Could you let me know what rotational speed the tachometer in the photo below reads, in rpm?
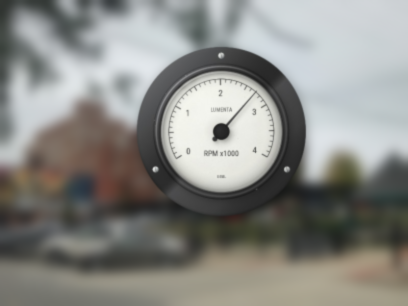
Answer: 2700 rpm
